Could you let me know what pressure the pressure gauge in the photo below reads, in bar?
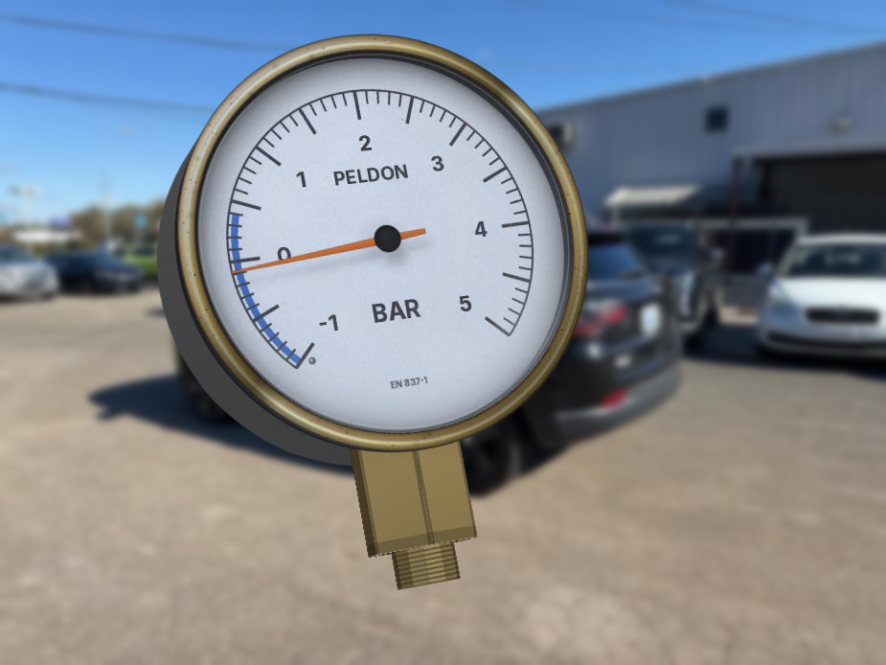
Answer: -0.1 bar
